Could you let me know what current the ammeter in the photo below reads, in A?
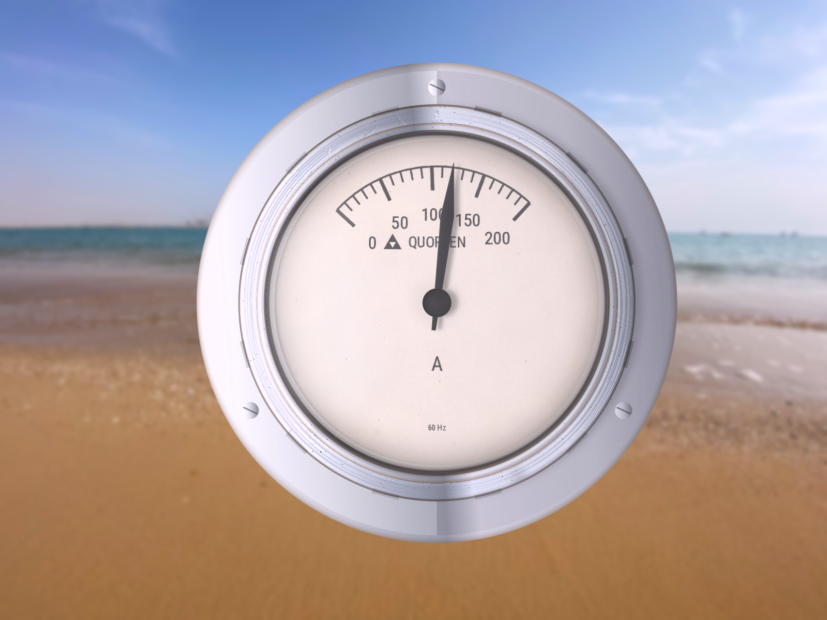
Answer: 120 A
